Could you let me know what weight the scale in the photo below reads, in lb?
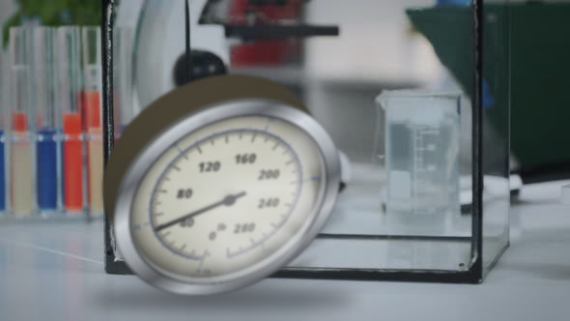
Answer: 50 lb
